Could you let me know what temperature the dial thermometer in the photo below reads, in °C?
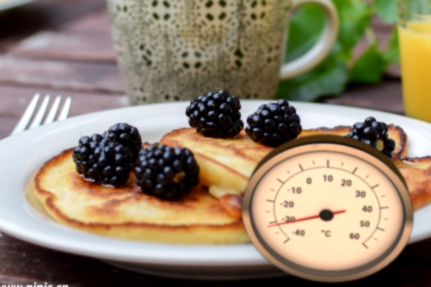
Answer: -30 °C
